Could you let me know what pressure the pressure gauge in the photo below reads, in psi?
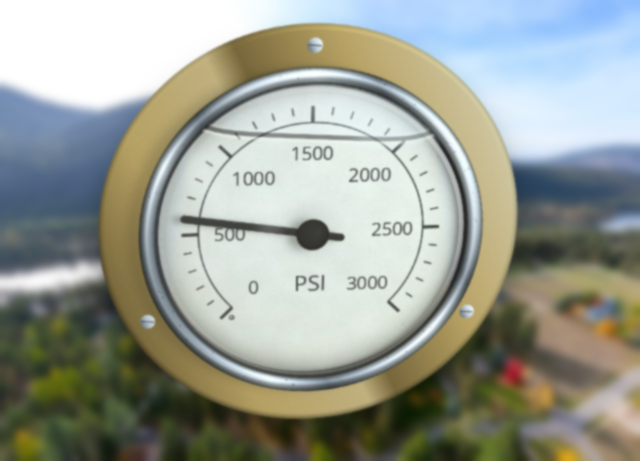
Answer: 600 psi
